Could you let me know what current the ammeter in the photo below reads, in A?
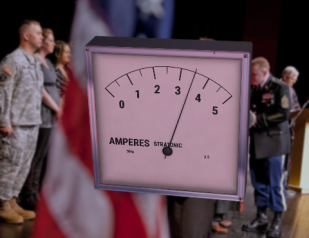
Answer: 3.5 A
